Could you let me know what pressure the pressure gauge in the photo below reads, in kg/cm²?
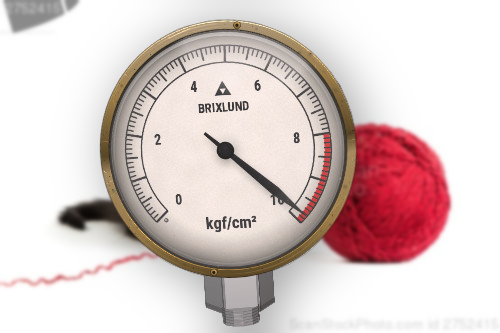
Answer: 9.8 kg/cm²
